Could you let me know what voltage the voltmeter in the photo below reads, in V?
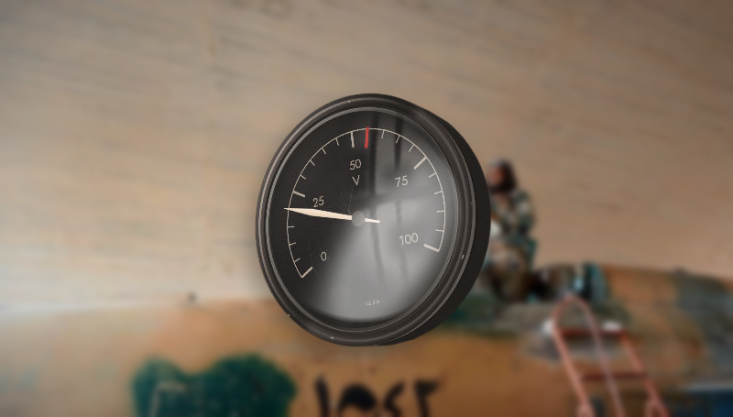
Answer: 20 V
